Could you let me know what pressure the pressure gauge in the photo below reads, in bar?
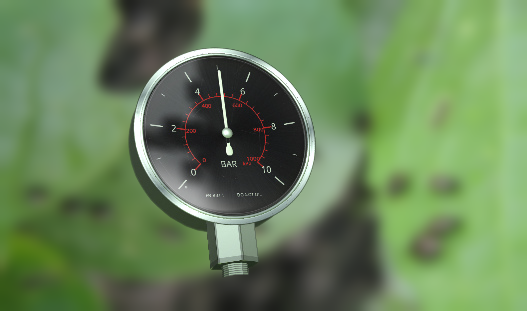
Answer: 5 bar
